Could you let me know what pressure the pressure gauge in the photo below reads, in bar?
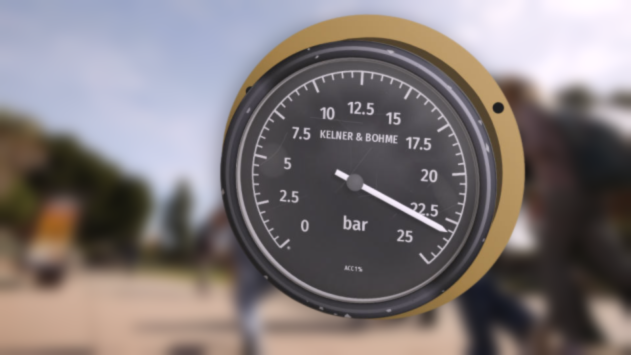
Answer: 23 bar
